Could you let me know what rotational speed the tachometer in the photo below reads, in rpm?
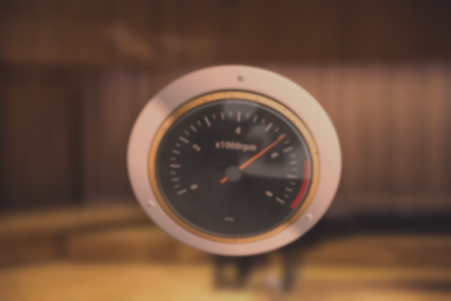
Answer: 5500 rpm
